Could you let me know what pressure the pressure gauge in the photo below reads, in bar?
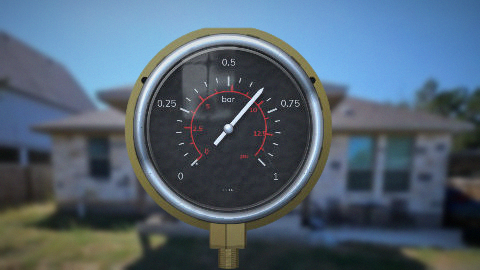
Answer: 0.65 bar
